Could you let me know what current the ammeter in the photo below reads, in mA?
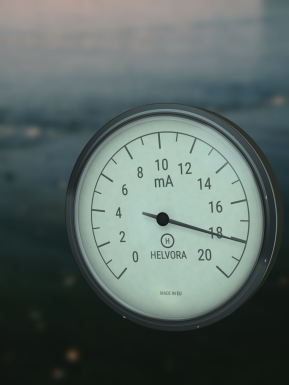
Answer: 18 mA
